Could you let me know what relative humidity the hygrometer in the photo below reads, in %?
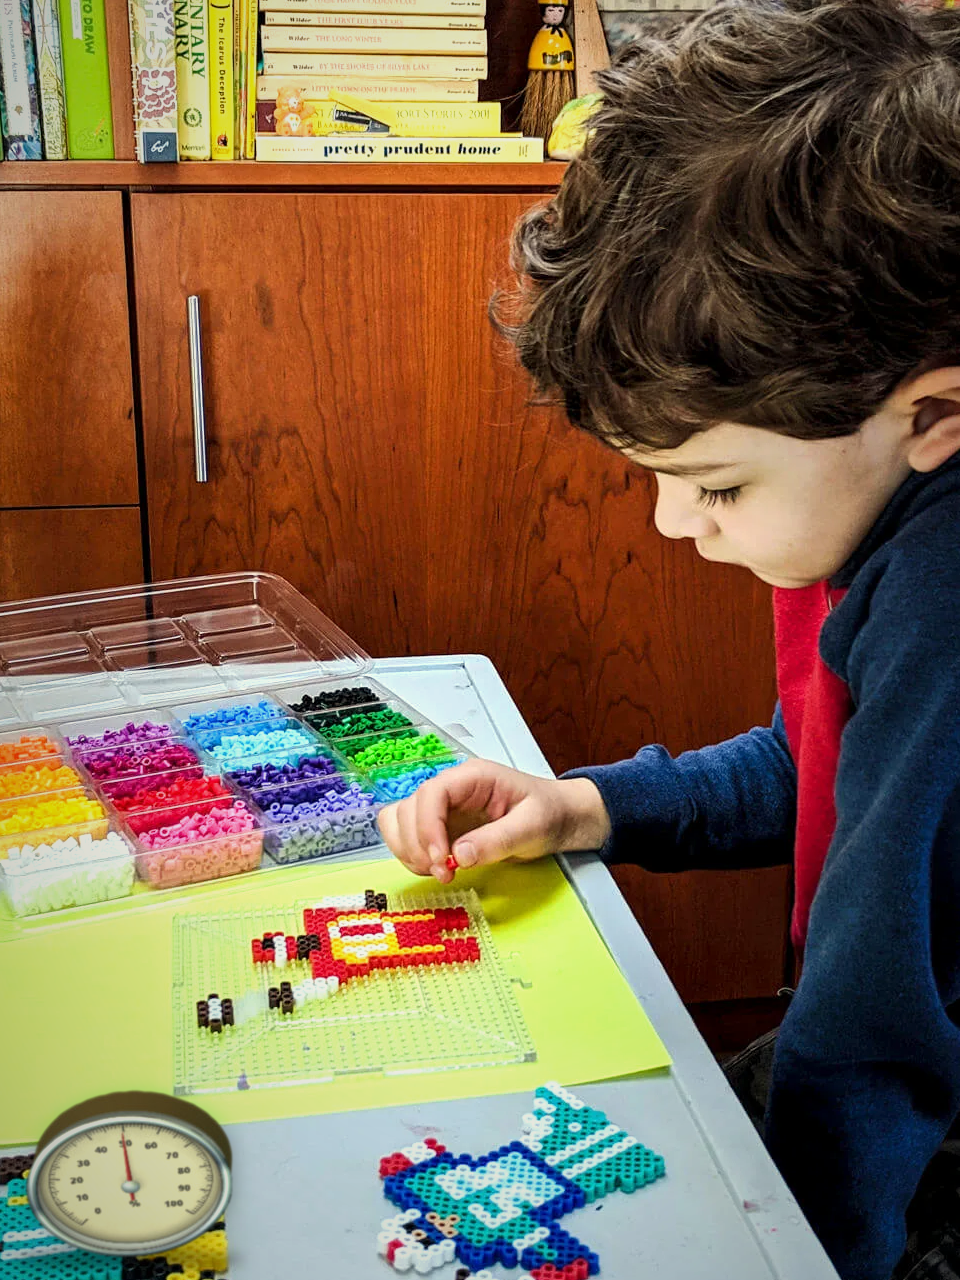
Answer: 50 %
